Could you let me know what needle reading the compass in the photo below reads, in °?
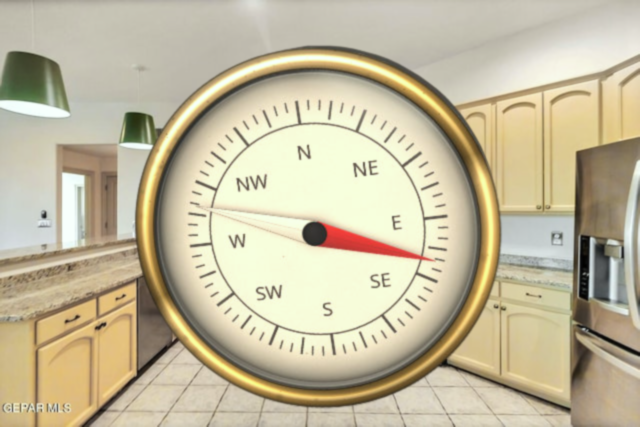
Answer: 110 °
